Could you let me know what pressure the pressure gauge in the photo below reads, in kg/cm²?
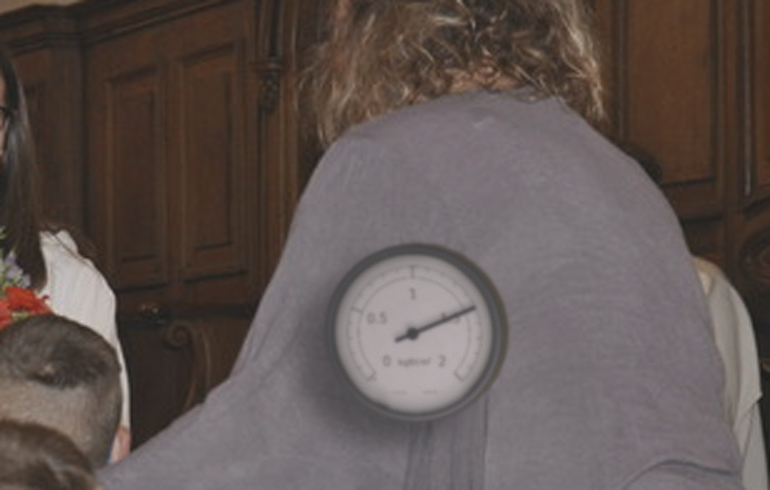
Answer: 1.5 kg/cm²
